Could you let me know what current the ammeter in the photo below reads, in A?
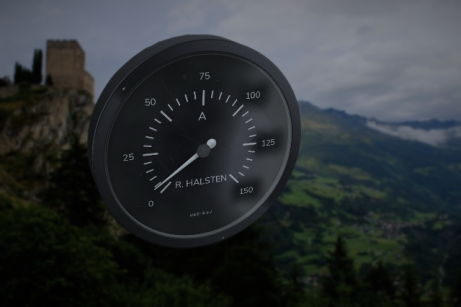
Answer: 5 A
